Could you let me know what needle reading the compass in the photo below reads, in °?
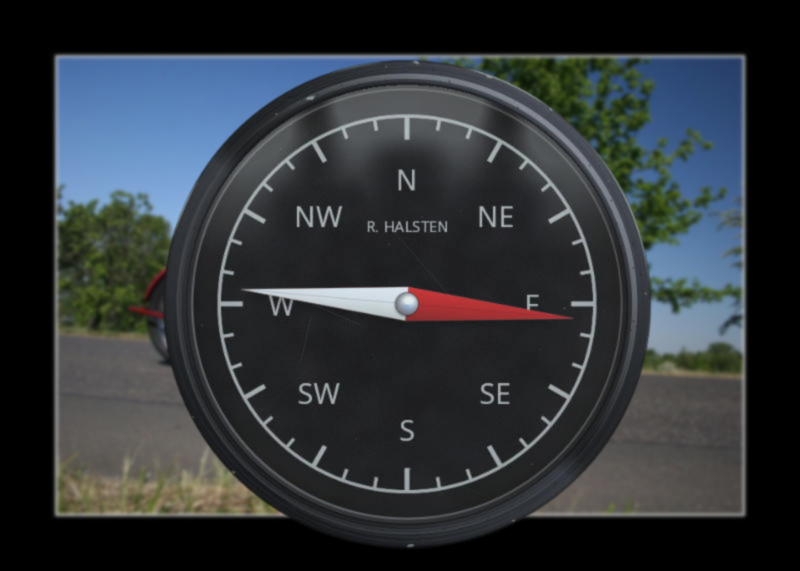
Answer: 95 °
